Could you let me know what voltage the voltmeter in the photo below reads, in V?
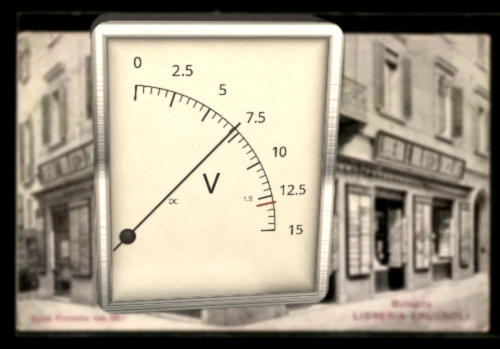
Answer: 7 V
